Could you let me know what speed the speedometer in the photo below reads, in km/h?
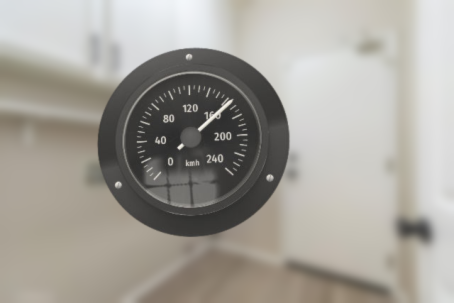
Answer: 165 km/h
